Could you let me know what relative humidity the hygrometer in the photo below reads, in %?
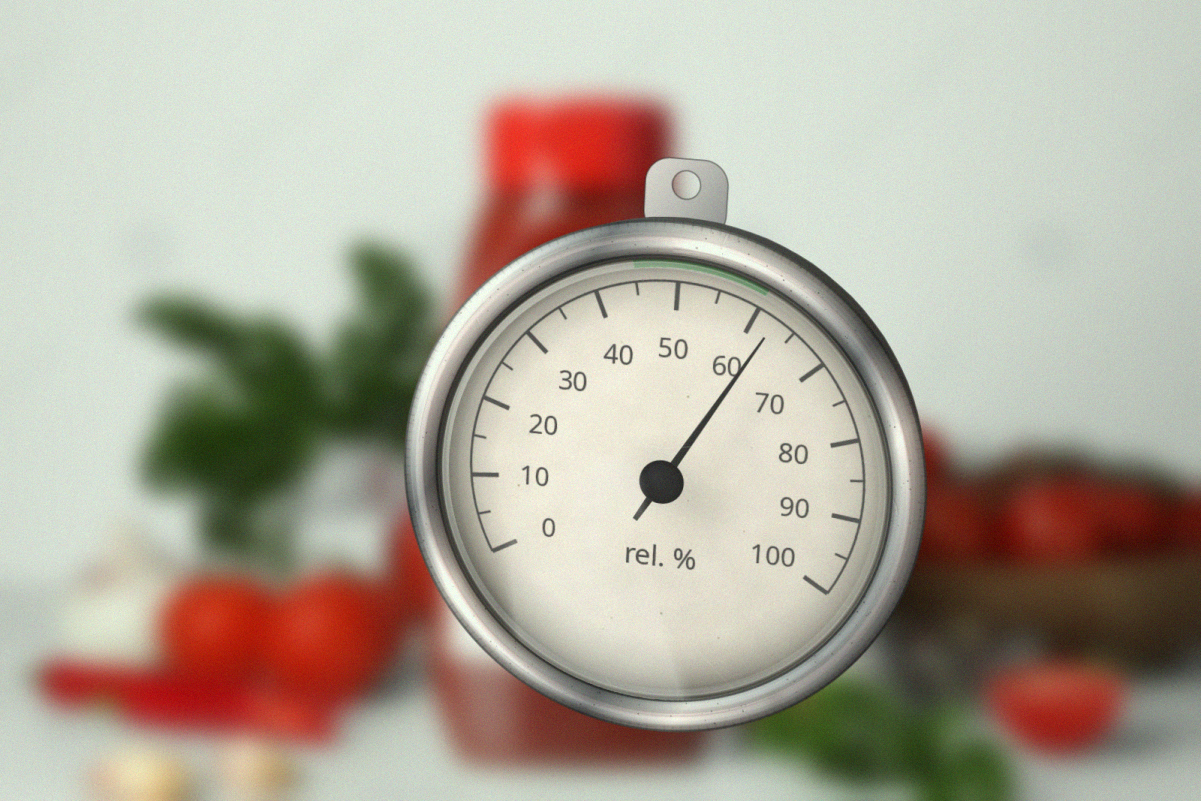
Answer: 62.5 %
